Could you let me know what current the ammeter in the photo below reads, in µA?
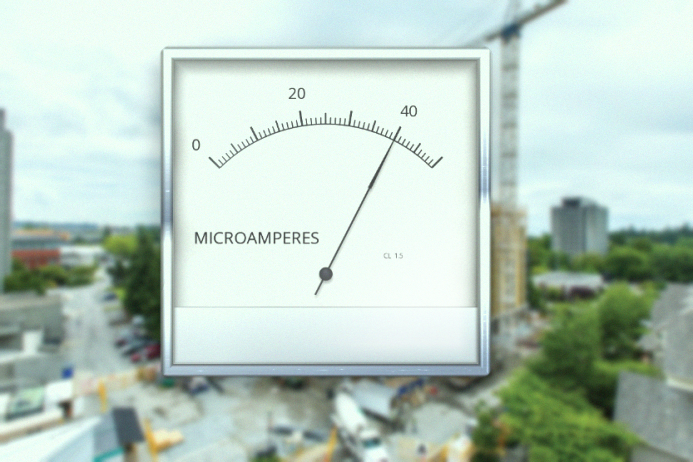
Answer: 40 µA
